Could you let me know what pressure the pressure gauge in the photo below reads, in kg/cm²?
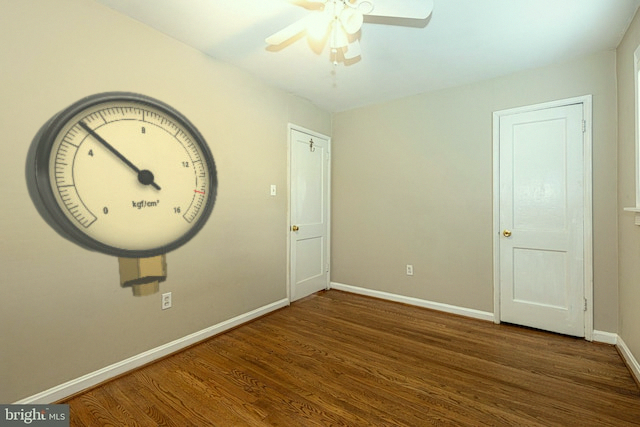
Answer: 5 kg/cm²
